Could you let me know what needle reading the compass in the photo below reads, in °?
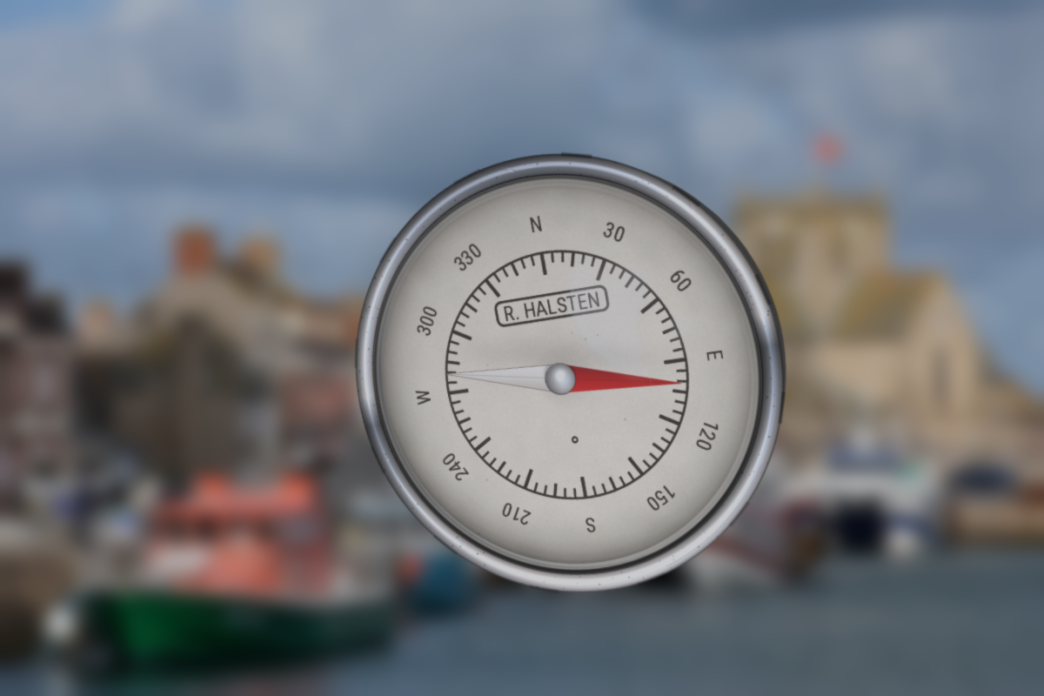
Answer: 100 °
